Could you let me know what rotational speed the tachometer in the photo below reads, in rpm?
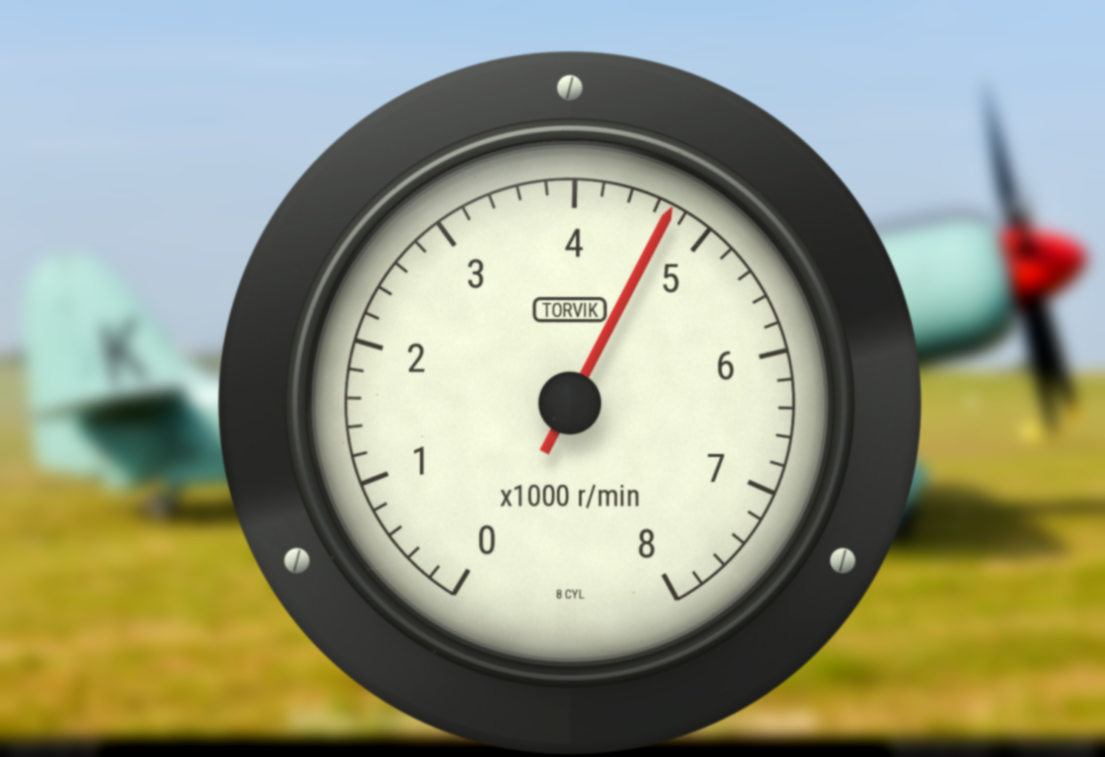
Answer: 4700 rpm
